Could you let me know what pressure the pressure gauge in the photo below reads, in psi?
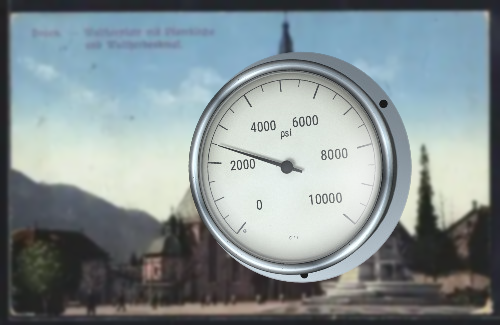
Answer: 2500 psi
